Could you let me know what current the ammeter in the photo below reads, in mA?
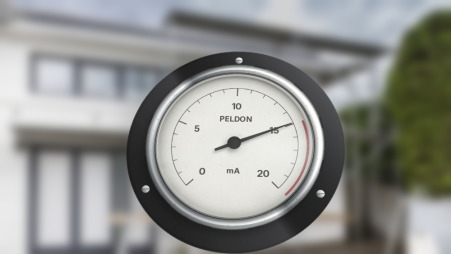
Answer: 15 mA
